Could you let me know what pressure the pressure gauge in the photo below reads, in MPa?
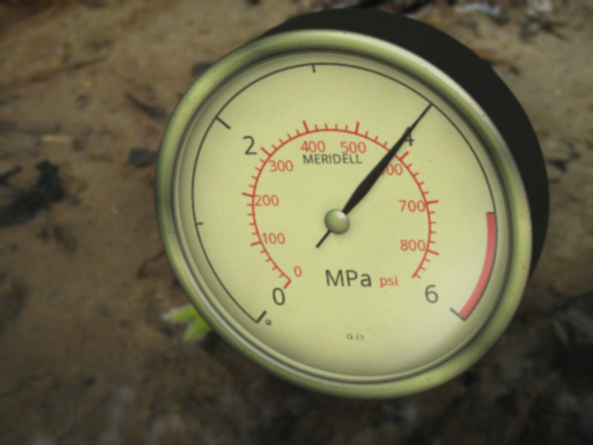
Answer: 4 MPa
